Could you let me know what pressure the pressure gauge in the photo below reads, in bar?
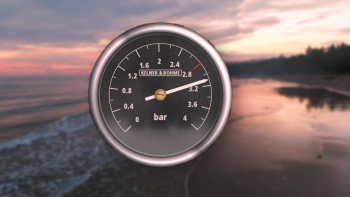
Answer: 3.1 bar
